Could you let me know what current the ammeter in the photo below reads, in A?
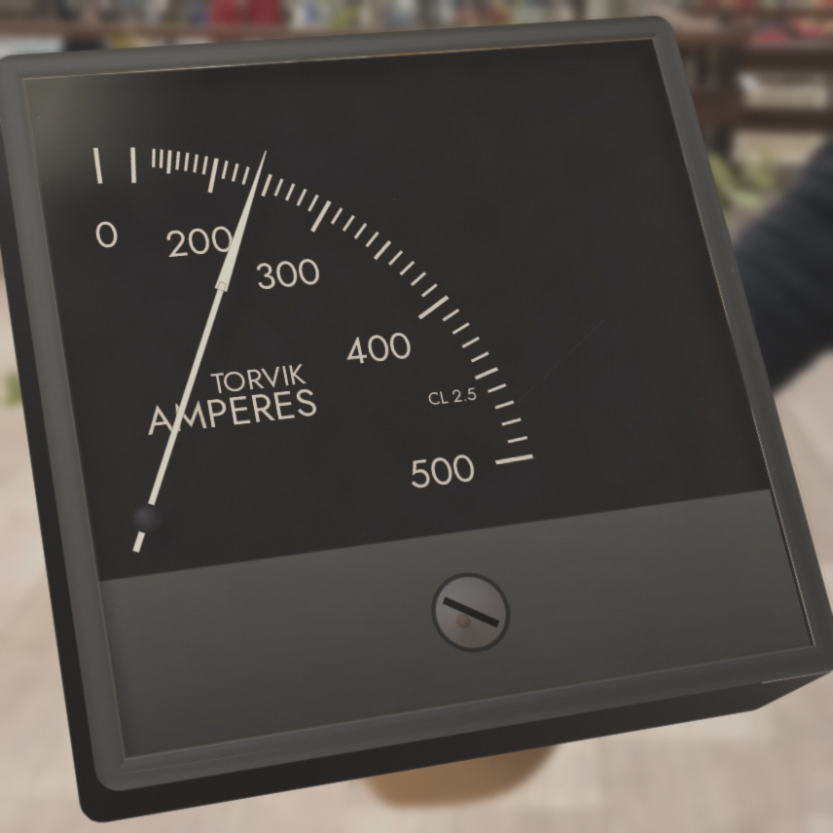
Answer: 240 A
